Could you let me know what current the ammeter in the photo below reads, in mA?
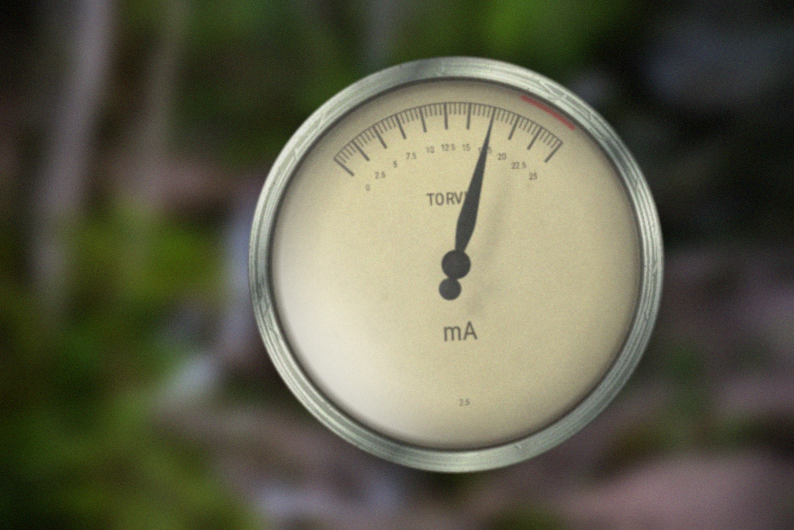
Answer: 17.5 mA
